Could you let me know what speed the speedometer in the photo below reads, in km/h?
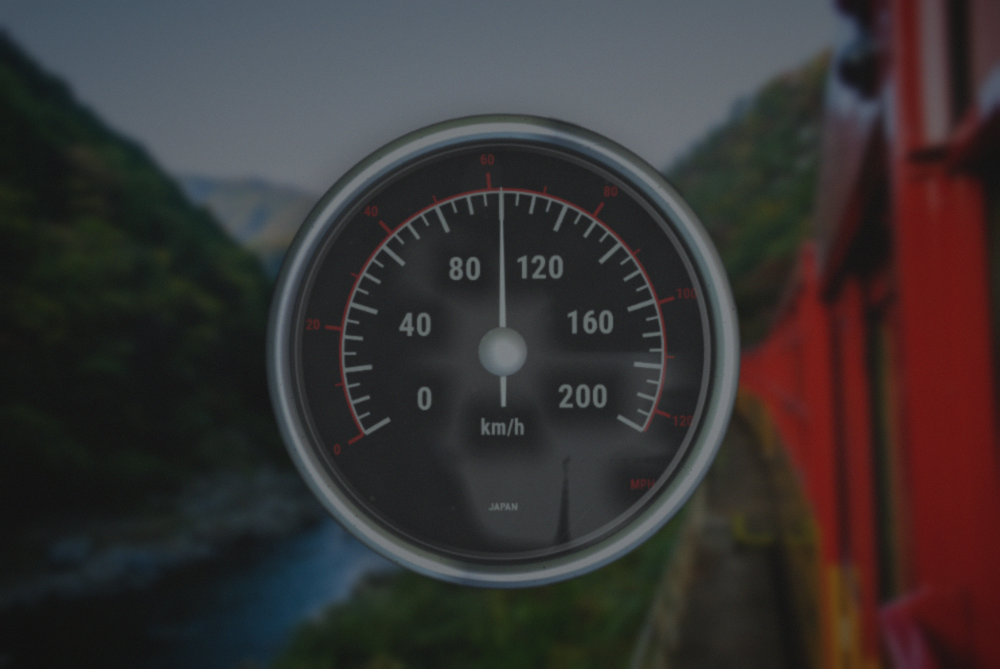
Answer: 100 km/h
